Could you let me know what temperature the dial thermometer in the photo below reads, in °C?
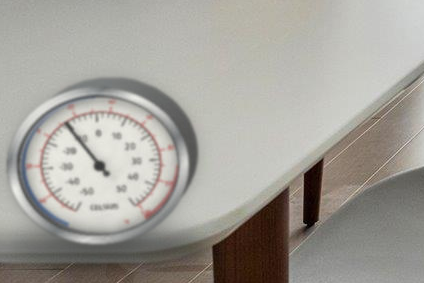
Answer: -10 °C
